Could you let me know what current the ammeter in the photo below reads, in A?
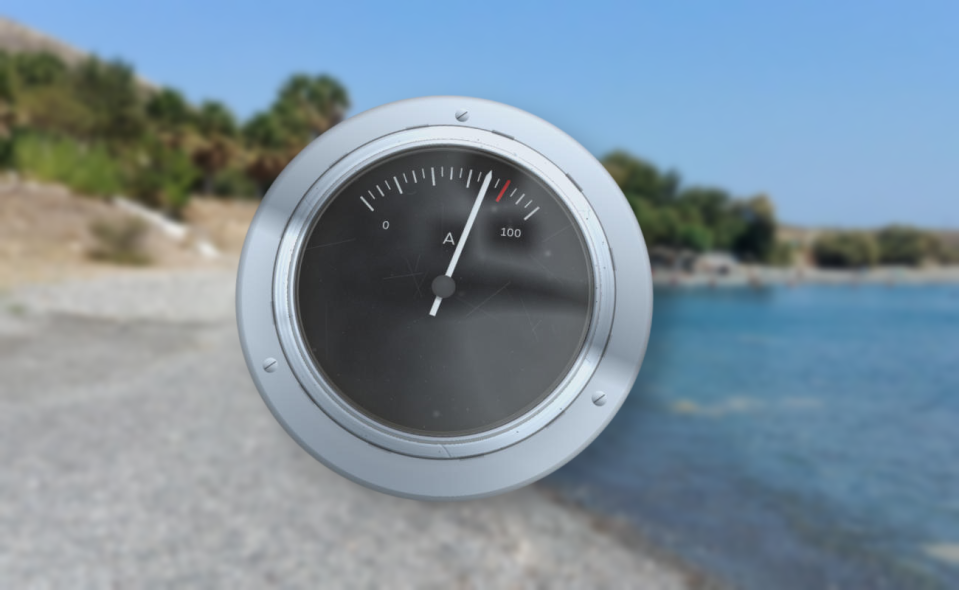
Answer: 70 A
